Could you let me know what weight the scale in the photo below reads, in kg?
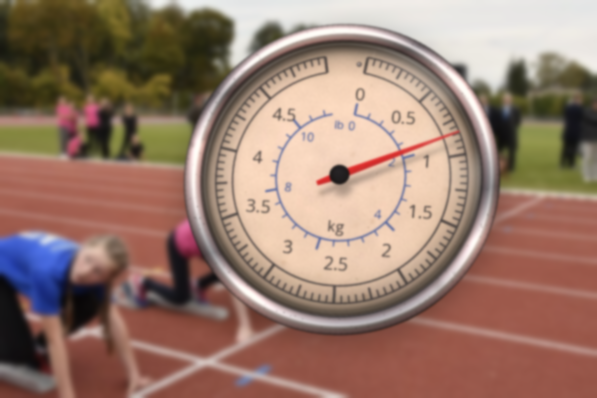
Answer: 0.85 kg
